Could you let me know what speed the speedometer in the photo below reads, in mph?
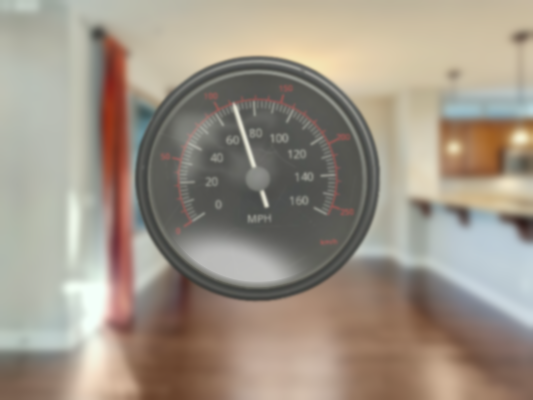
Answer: 70 mph
